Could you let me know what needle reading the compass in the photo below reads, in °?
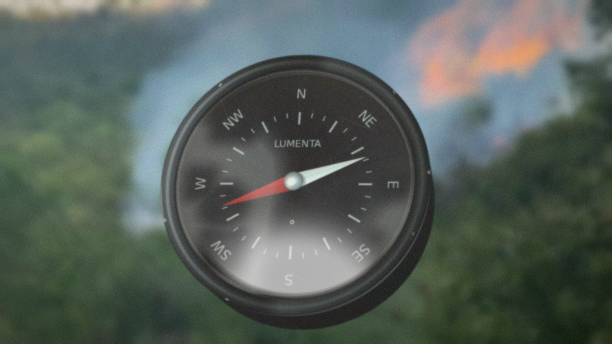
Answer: 250 °
